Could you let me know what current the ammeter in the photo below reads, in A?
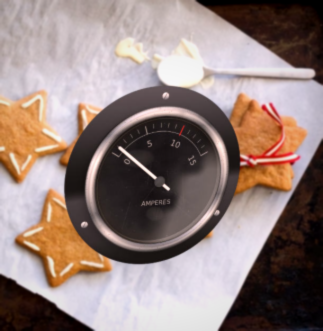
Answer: 1 A
